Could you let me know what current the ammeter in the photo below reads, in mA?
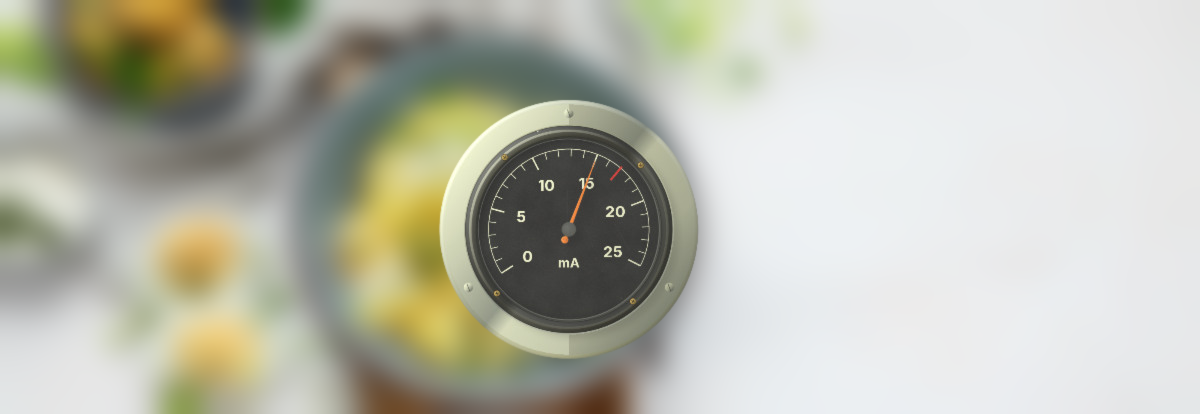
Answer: 15 mA
